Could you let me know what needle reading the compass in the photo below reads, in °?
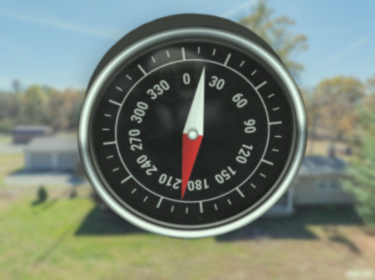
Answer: 195 °
